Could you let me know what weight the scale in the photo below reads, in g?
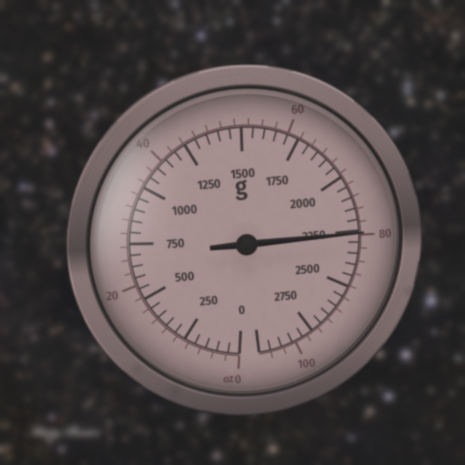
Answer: 2250 g
